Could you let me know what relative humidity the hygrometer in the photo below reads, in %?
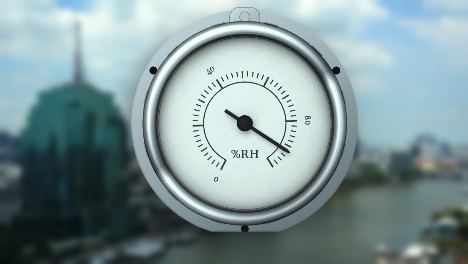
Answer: 92 %
